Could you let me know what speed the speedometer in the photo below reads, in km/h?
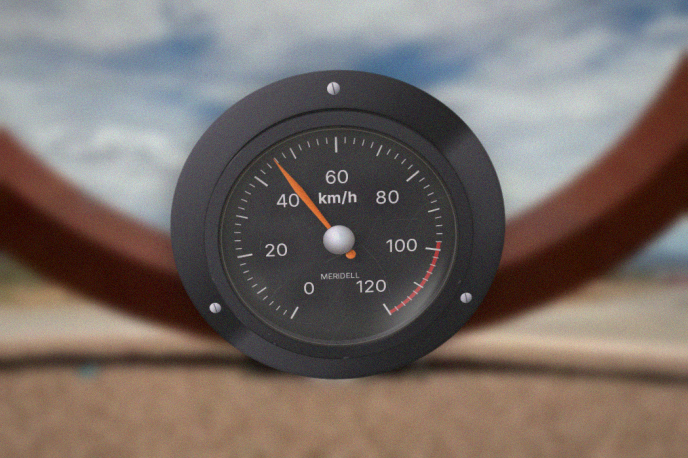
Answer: 46 km/h
